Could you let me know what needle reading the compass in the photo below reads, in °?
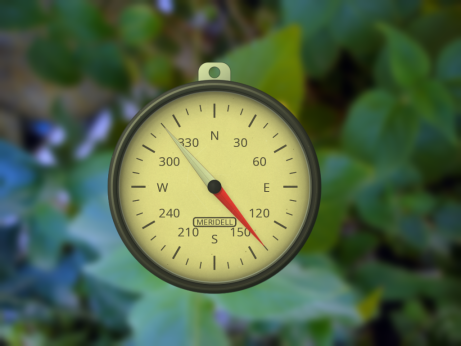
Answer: 140 °
